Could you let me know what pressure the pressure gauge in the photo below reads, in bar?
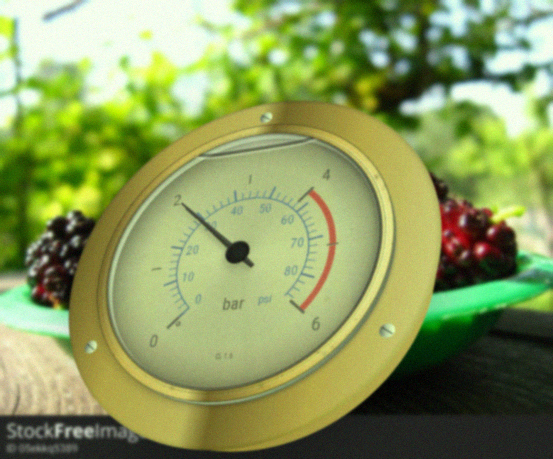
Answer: 2 bar
